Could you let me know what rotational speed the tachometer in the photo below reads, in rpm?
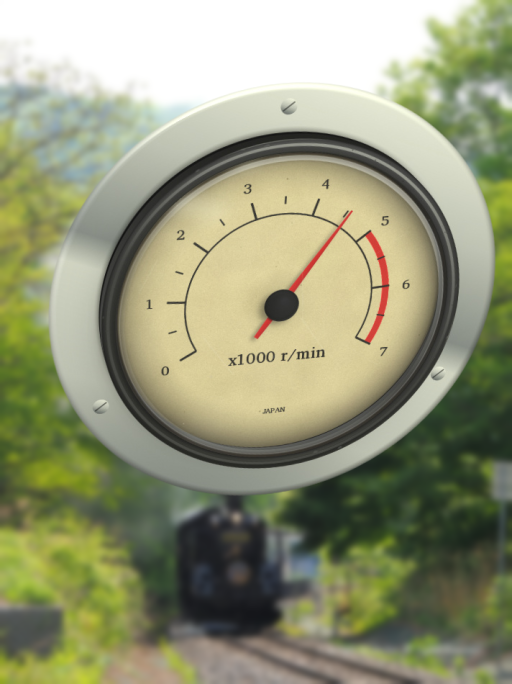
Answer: 4500 rpm
